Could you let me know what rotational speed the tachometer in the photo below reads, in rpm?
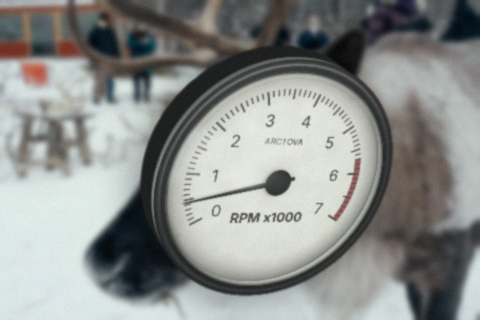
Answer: 500 rpm
